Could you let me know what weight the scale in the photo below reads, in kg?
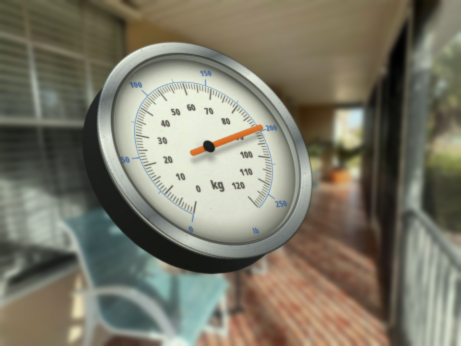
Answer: 90 kg
